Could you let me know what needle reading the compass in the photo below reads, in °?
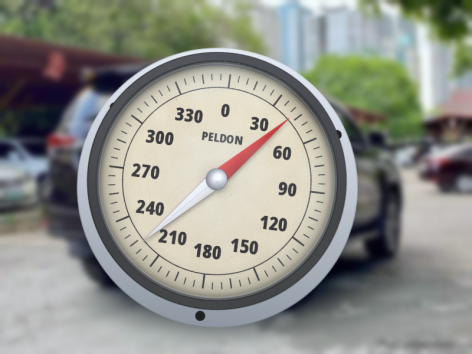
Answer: 42.5 °
